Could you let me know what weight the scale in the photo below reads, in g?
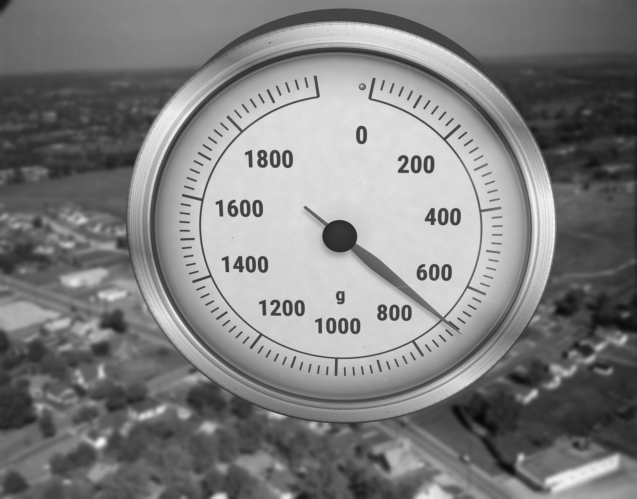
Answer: 700 g
